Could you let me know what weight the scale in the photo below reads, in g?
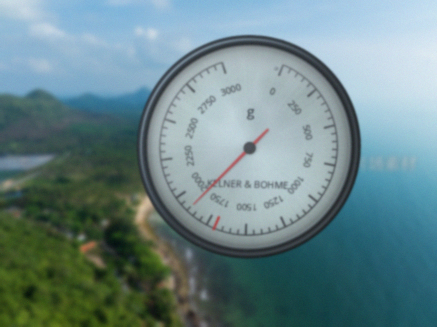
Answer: 1900 g
